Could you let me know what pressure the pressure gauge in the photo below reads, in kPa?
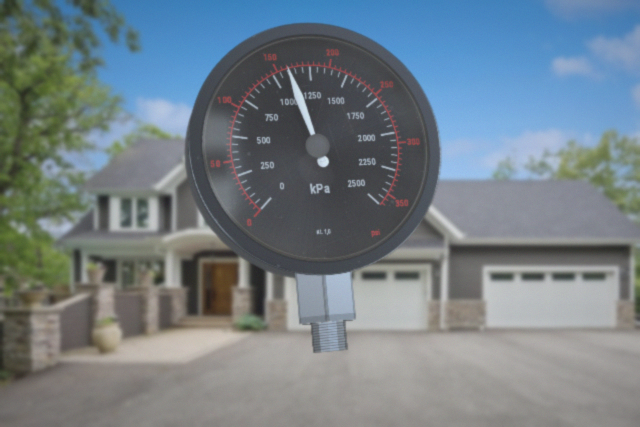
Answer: 1100 kPa
